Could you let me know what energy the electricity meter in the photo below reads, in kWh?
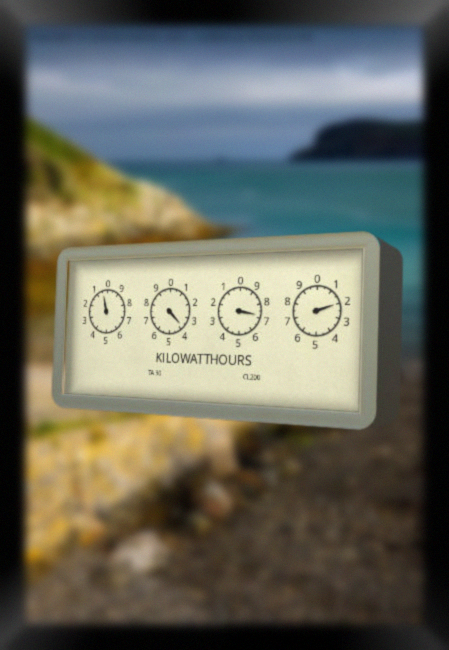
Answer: 372 kWh
